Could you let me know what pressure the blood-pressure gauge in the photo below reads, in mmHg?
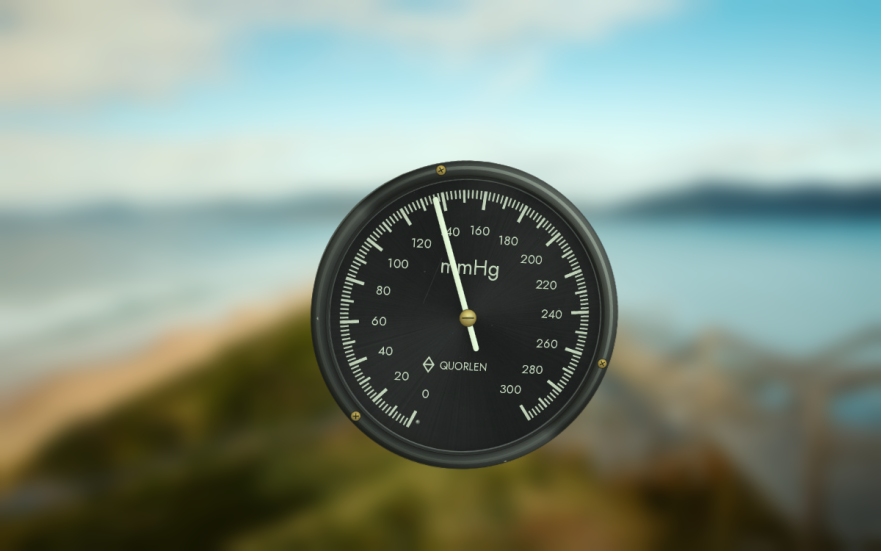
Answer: 136 mmHg
